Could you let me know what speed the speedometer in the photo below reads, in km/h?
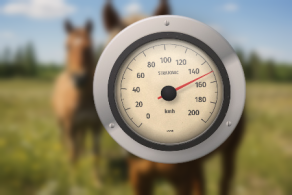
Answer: 150 km/h
